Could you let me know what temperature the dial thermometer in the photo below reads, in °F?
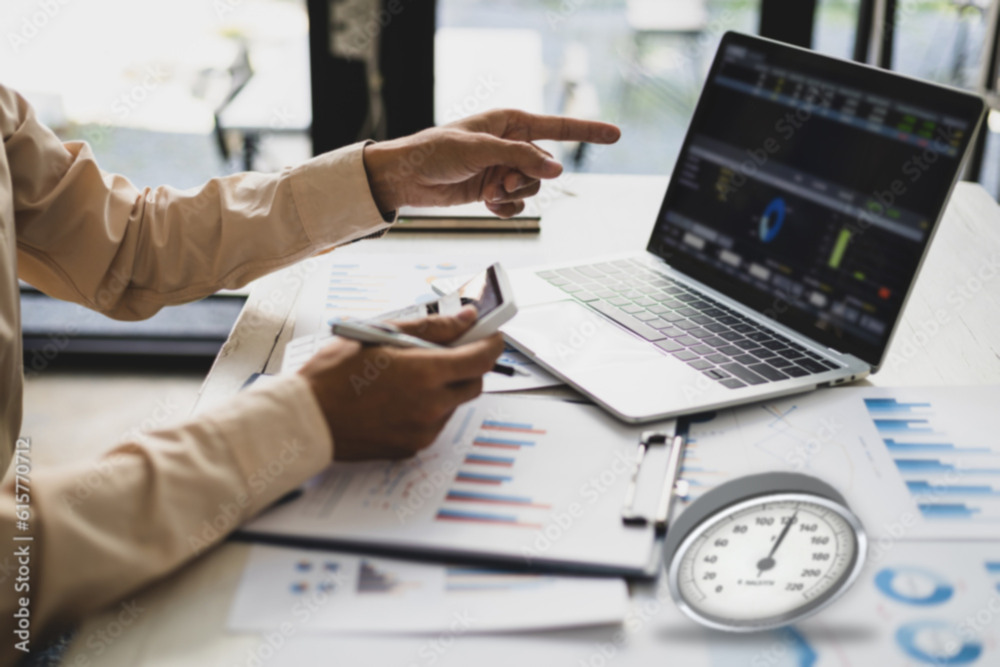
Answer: 120 °F
